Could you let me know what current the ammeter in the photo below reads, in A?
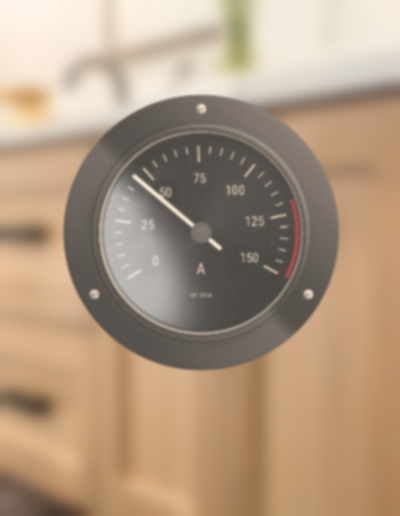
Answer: 45 A
